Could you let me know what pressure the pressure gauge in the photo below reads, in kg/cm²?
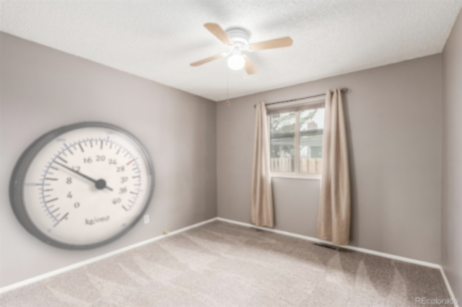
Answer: 11 kg/cm²
